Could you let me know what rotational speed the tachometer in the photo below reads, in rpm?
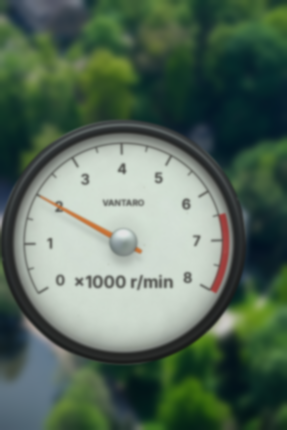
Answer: 2000 rpm
